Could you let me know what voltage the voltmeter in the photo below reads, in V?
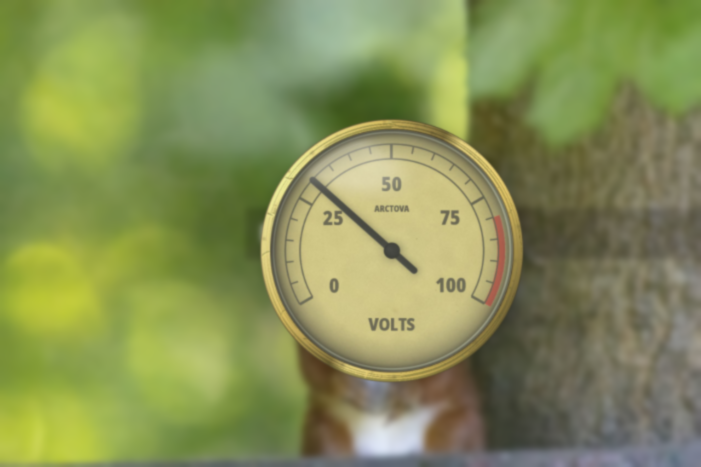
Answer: 30 V
